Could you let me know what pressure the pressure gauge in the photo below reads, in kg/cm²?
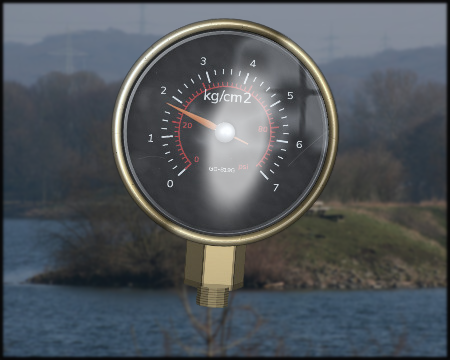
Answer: 1.8 kg/cm²
